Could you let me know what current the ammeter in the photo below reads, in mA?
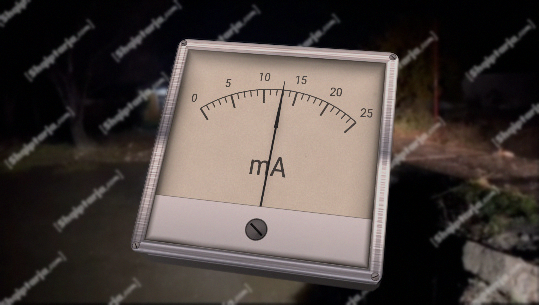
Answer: 13 mA
